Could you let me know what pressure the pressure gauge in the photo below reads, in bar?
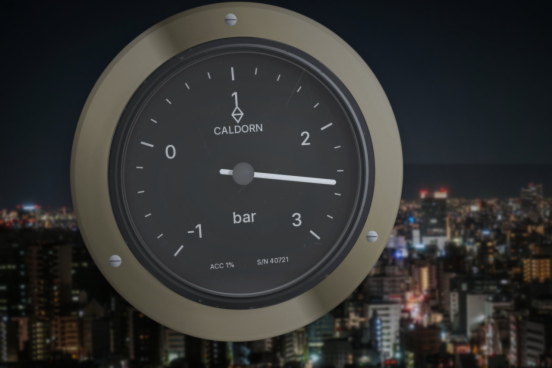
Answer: 2.5 bar
